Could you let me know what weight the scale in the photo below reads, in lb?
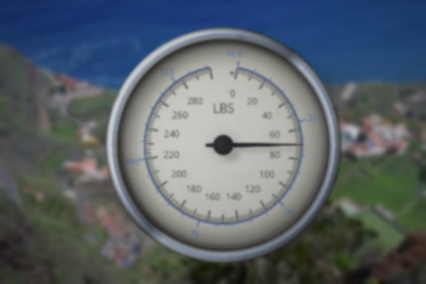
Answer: 70 lb
